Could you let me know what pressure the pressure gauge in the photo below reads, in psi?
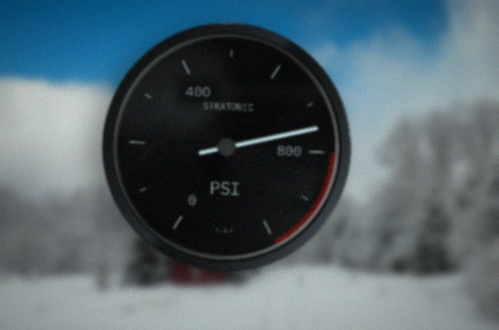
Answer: 750 psi
